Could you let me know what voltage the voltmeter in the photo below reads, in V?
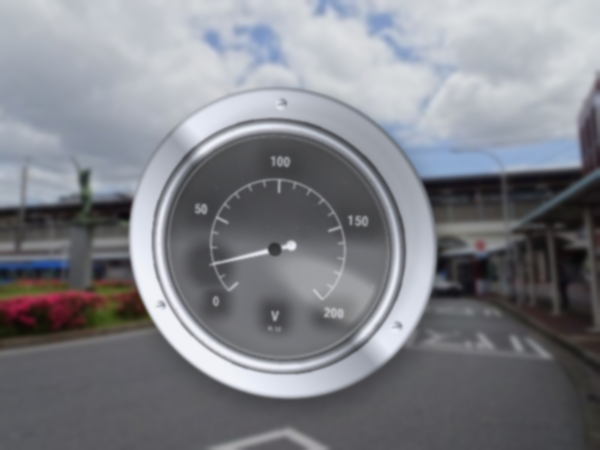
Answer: 20 V
